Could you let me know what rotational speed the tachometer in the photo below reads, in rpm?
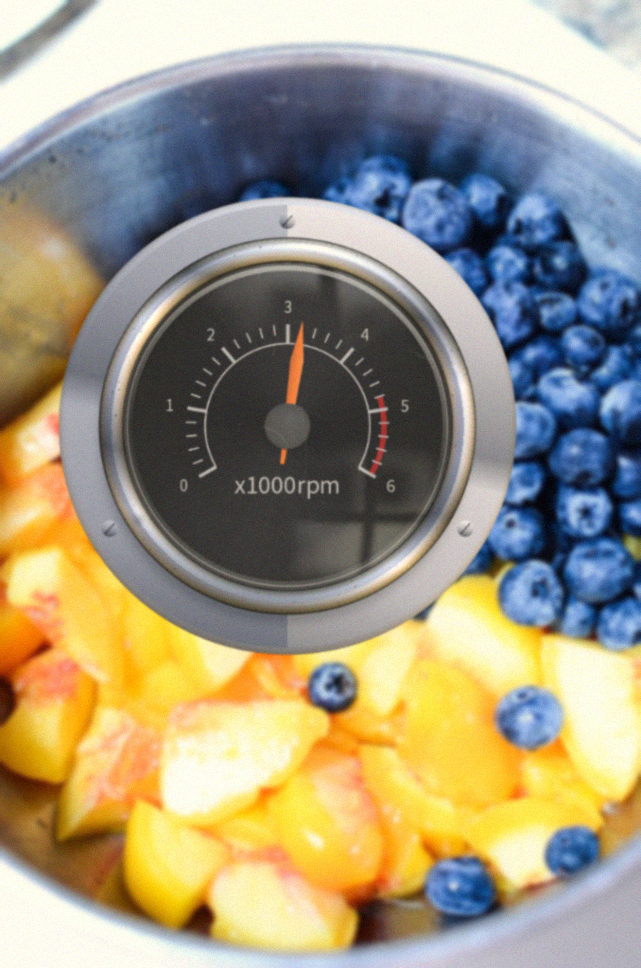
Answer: 3200 rpm
